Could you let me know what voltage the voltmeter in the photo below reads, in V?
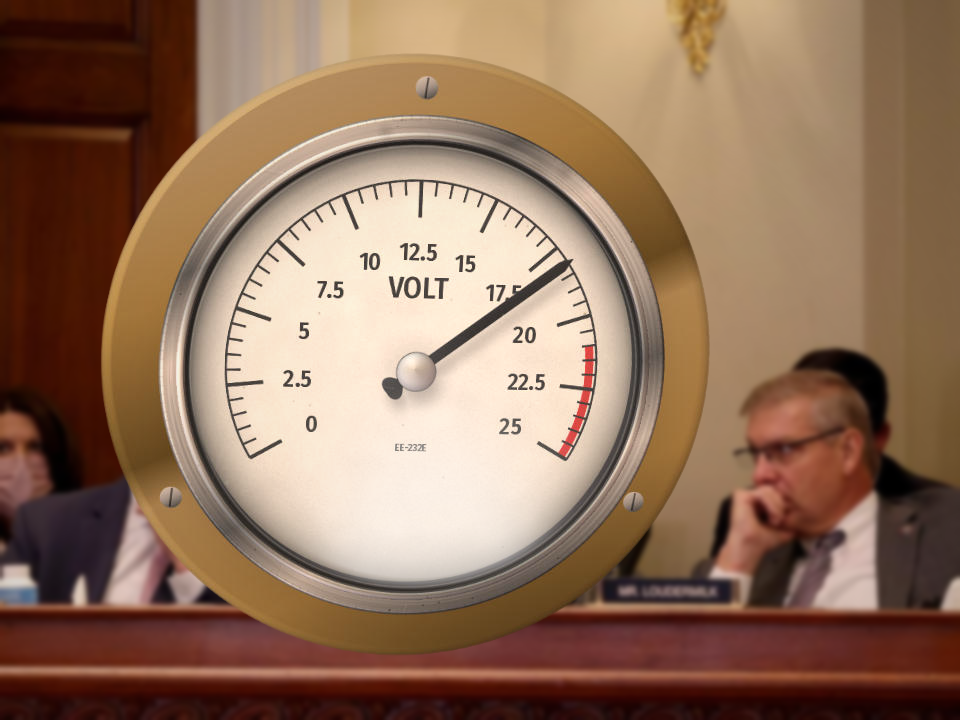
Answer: 18 V
